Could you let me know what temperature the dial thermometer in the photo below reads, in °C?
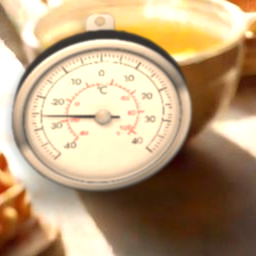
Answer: -25 °C
